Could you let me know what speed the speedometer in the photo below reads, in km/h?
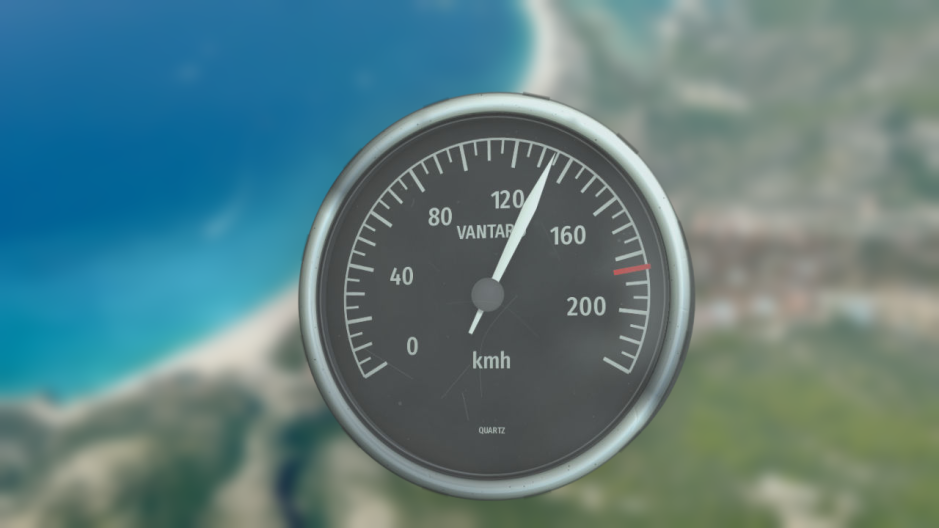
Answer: 135 km/h
